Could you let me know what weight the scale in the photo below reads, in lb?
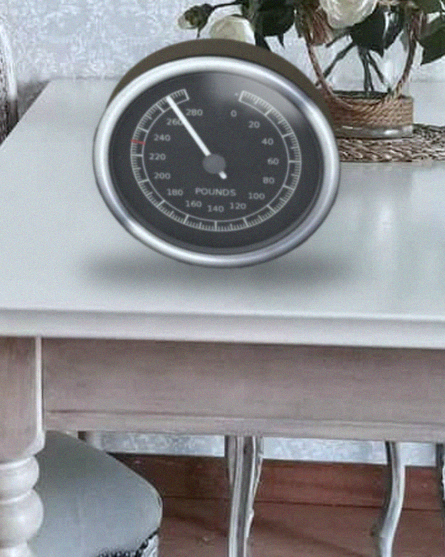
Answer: 270 lb
